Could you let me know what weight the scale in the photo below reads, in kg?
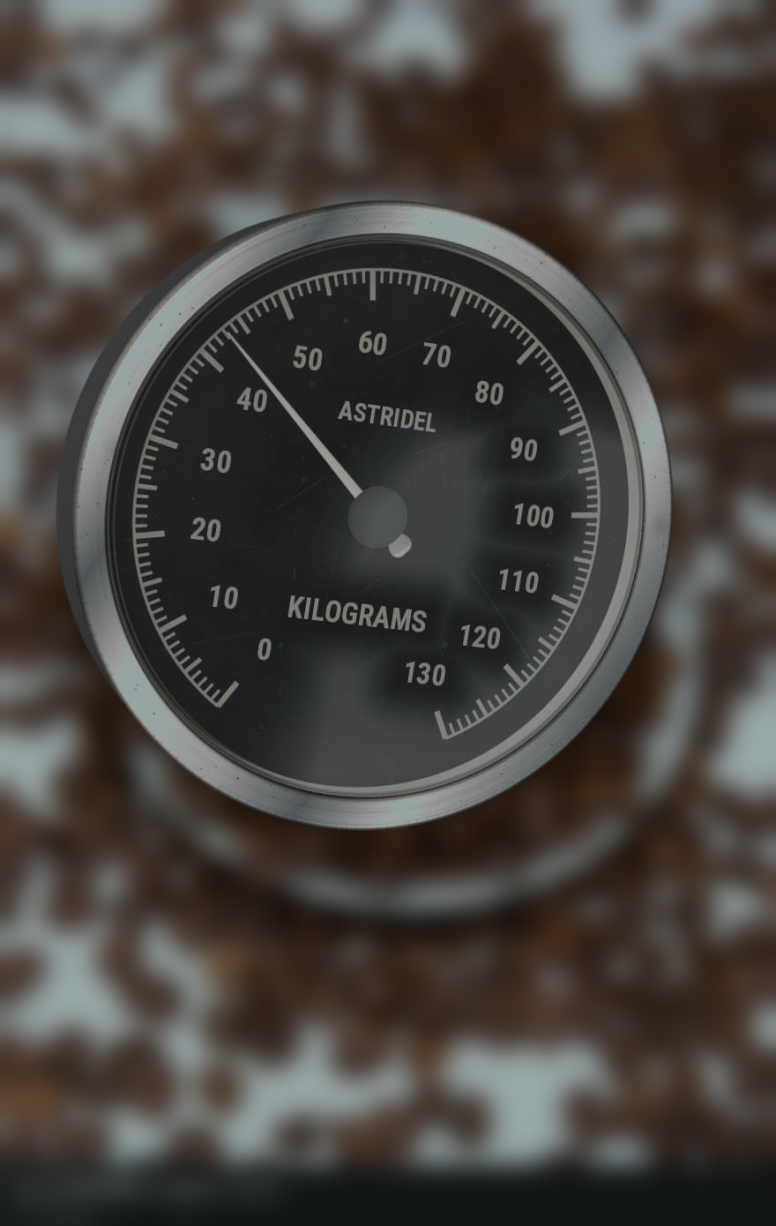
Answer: 43 kg
